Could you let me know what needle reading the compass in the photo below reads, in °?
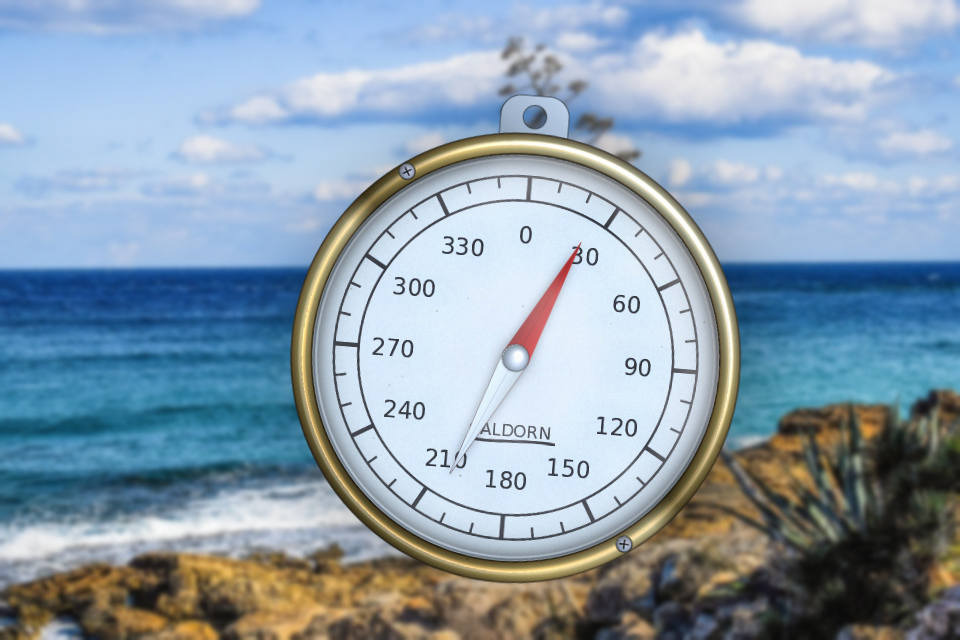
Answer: 25 °
